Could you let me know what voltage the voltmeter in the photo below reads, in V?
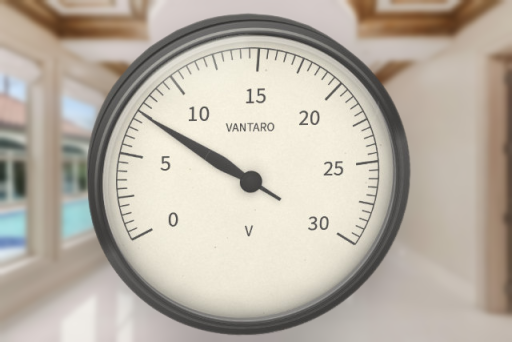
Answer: 7.5 V
